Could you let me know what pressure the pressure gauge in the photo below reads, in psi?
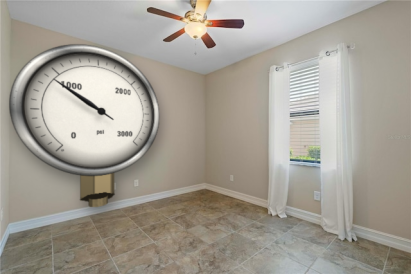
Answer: 900 psi
